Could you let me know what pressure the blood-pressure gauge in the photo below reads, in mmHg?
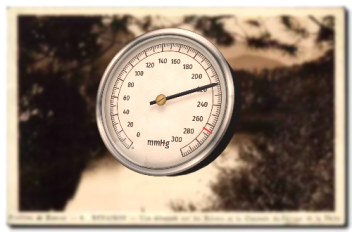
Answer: 220 mmHg
